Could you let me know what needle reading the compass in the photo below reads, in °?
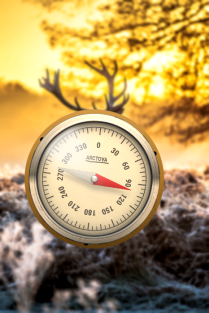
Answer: 100 °
